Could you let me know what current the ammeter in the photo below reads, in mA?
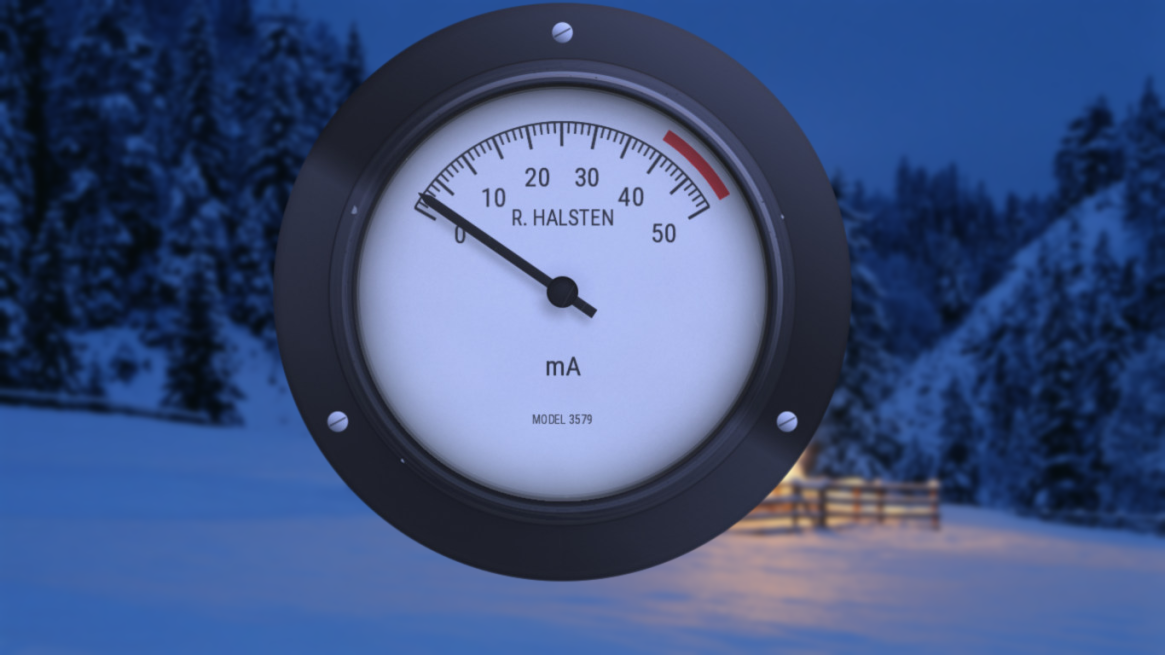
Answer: 2 mA
